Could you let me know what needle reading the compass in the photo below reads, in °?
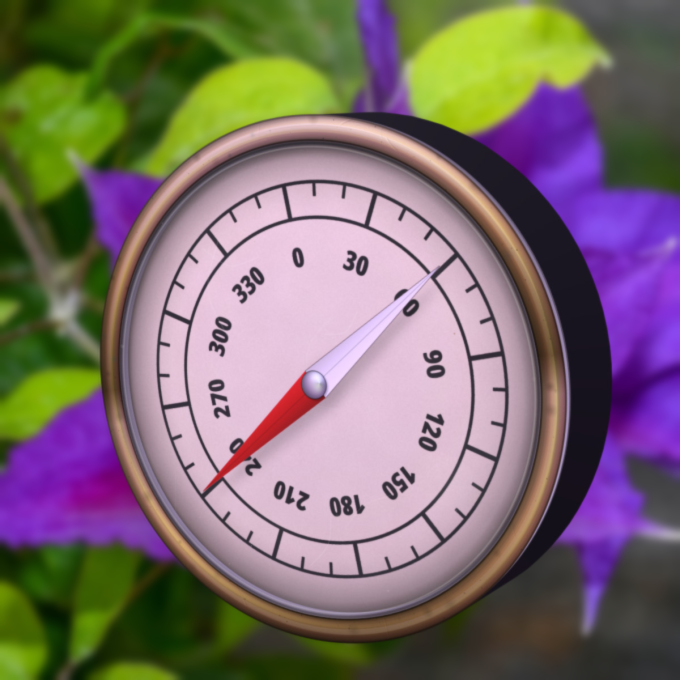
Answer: 240 °
